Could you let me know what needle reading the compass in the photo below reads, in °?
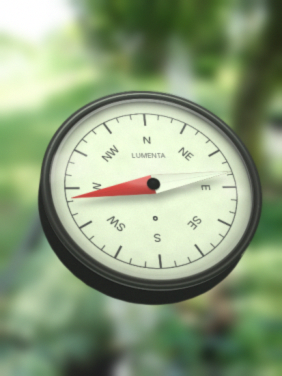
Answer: 260 °
